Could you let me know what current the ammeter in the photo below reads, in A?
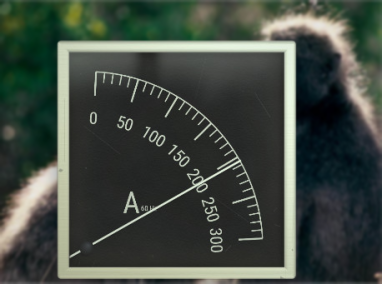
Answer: 205 A
